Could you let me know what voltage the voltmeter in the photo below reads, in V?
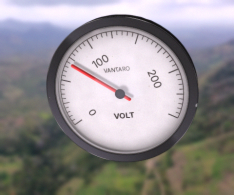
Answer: 70 V
